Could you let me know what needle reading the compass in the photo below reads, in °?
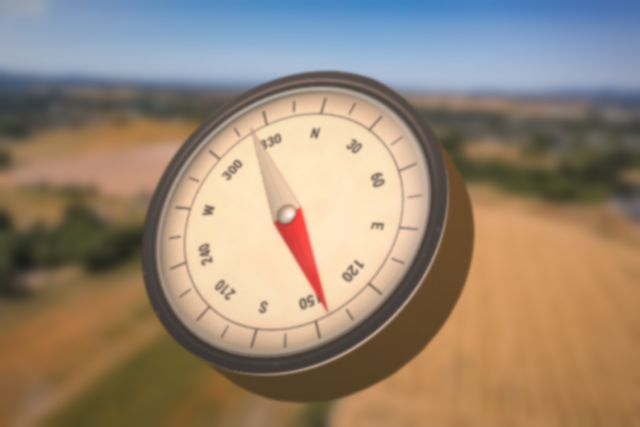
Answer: 142.5 °
